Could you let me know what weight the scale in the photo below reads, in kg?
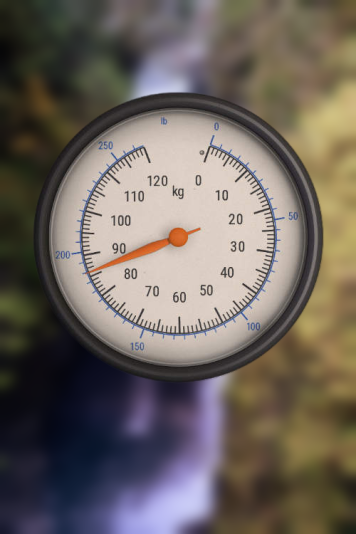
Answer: 86 kg
